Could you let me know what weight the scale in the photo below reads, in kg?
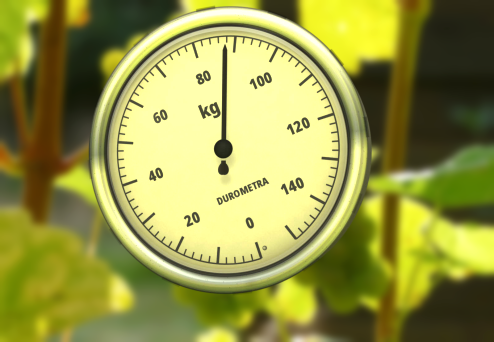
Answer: 88 kg
